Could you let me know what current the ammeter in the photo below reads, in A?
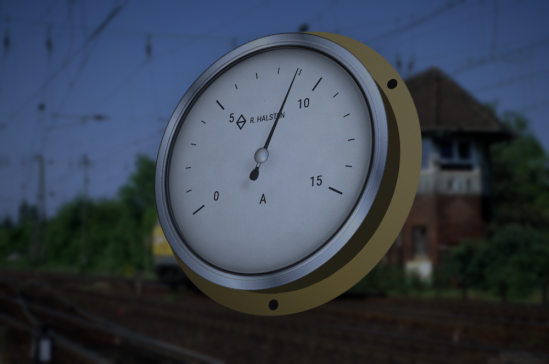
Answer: 9 A
